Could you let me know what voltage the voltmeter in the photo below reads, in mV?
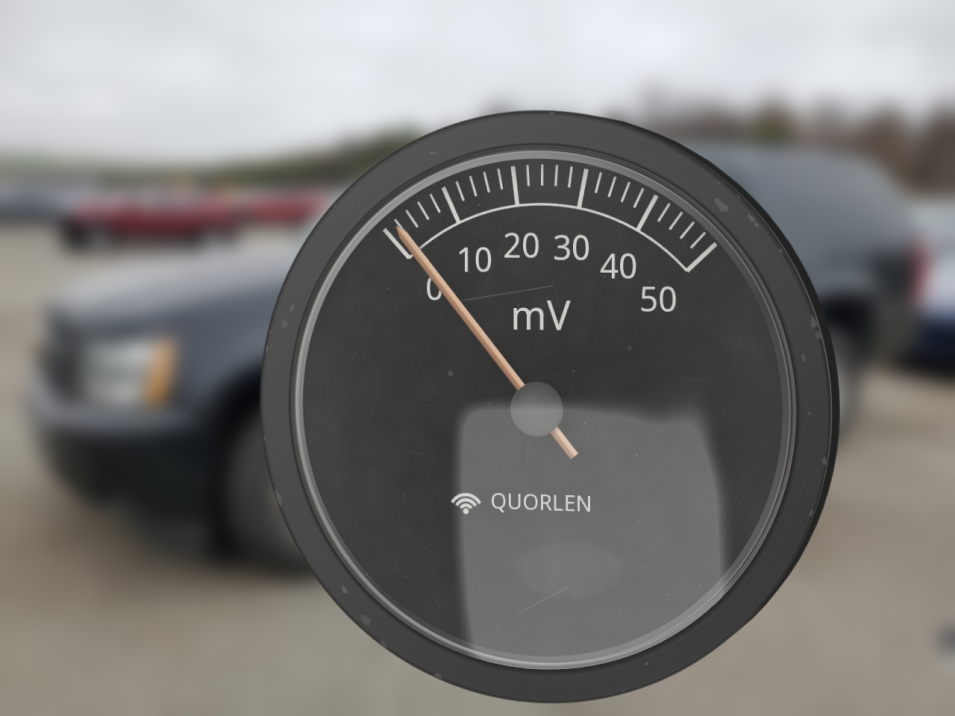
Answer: 2 mV
